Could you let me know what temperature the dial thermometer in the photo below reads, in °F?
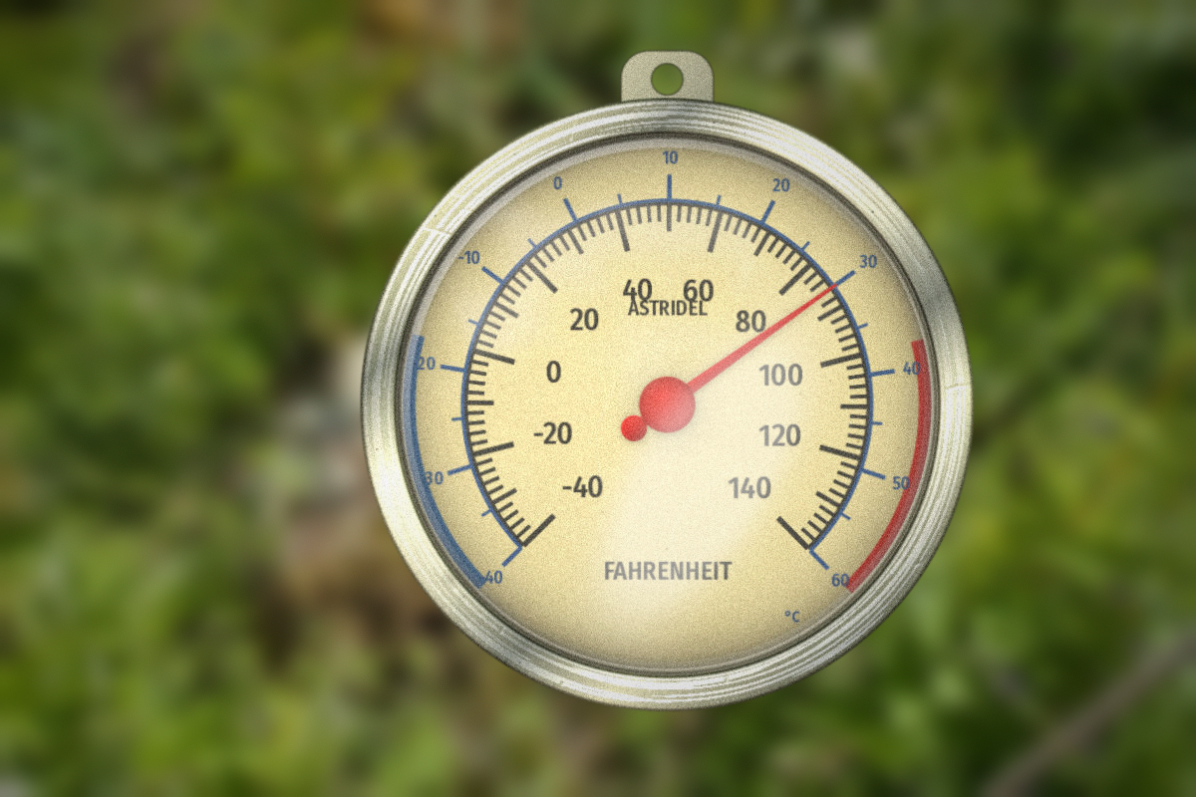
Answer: 86 °F
